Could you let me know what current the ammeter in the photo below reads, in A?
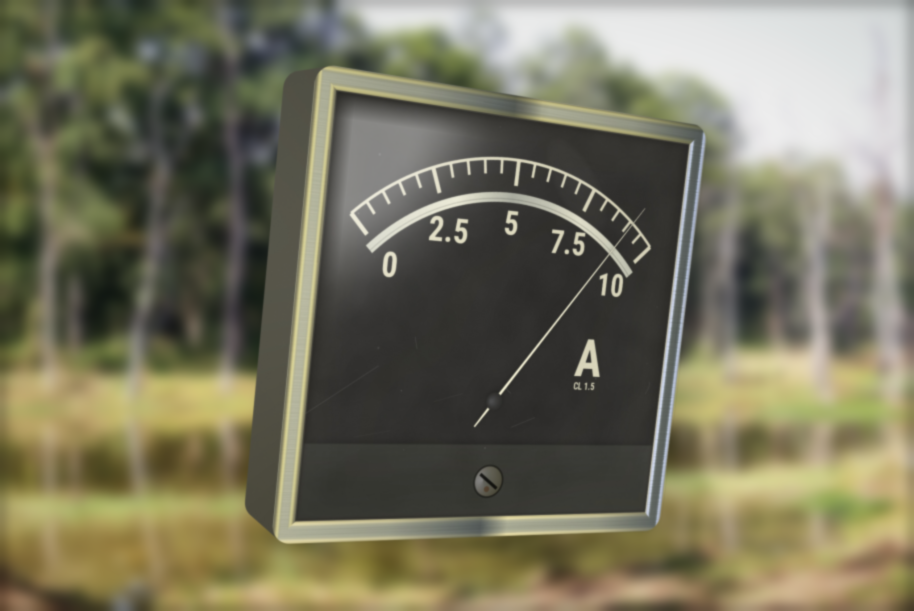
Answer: 9 A
